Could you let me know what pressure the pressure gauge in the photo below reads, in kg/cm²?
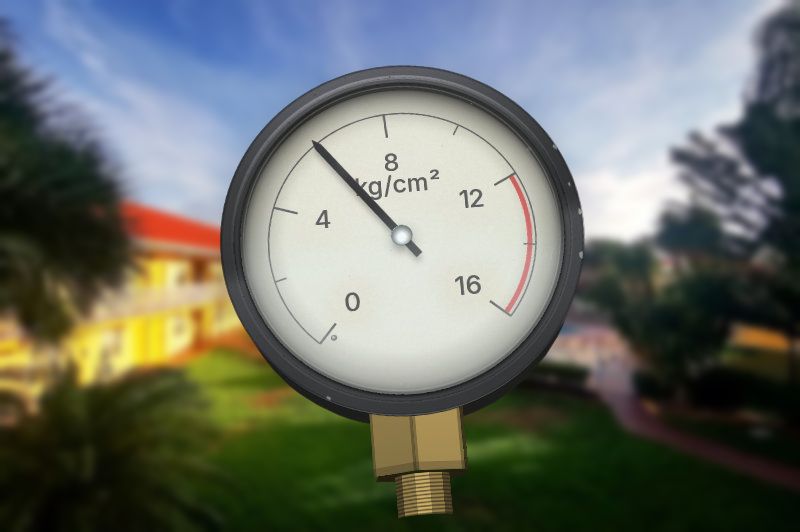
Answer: 6 kg/cm²
